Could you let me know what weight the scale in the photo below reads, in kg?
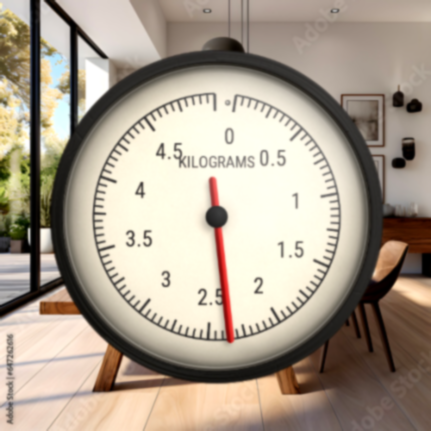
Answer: 2.35 kg
